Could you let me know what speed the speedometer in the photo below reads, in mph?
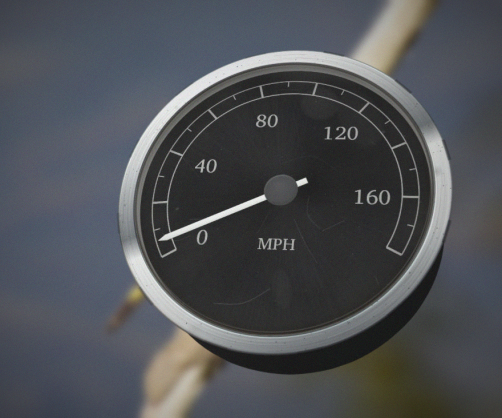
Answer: 5 mph
